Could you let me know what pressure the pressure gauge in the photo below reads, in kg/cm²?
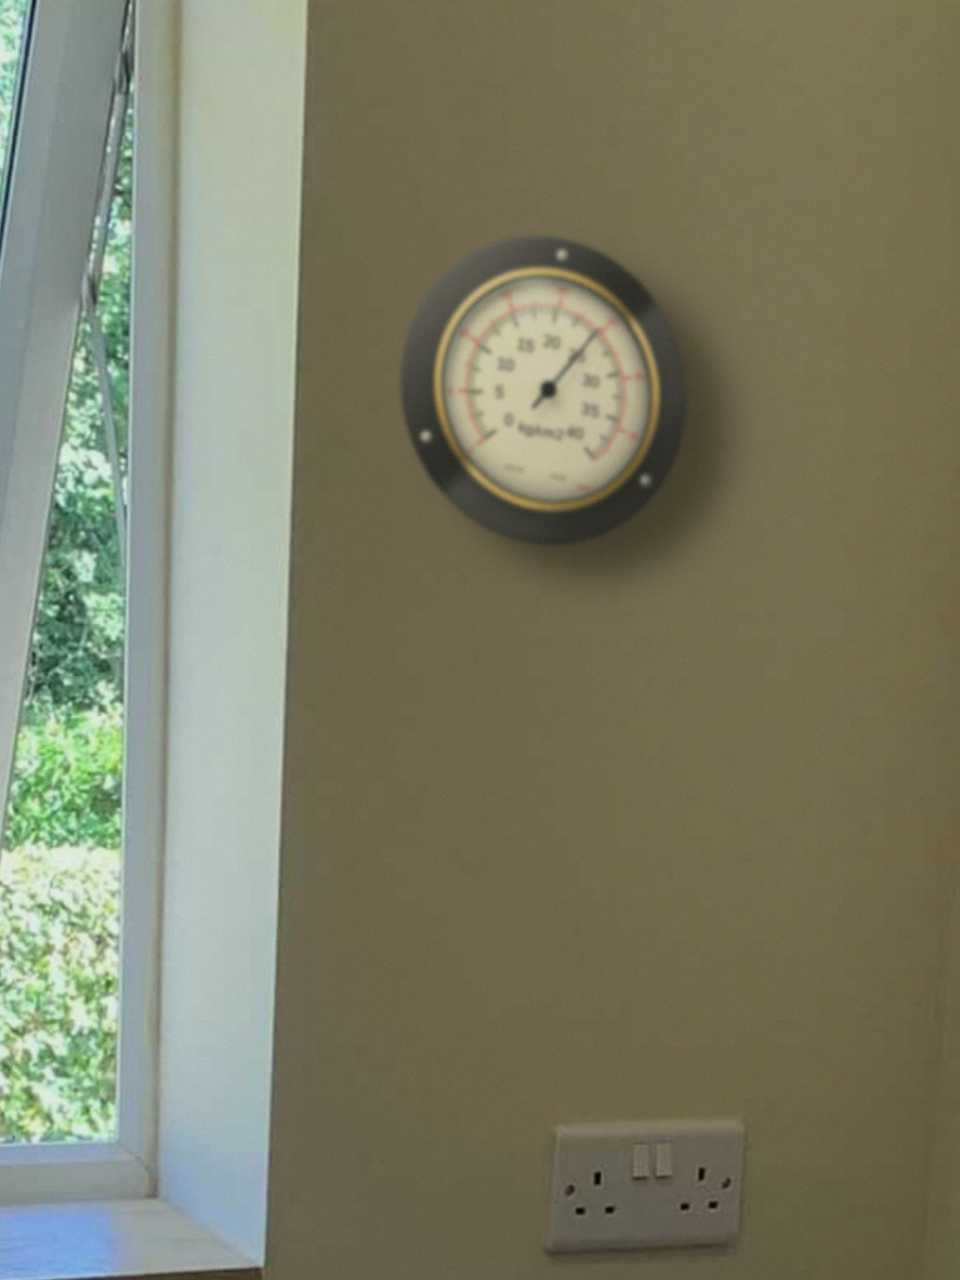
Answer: 25 kg/cm²
